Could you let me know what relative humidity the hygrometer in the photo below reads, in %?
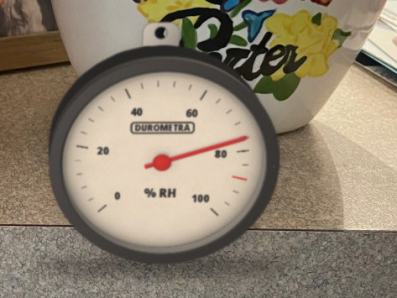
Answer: 76 %
